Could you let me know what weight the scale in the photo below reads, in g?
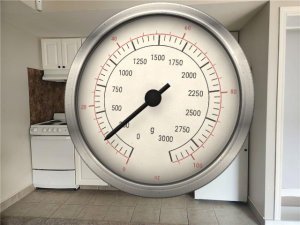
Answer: 250 g
